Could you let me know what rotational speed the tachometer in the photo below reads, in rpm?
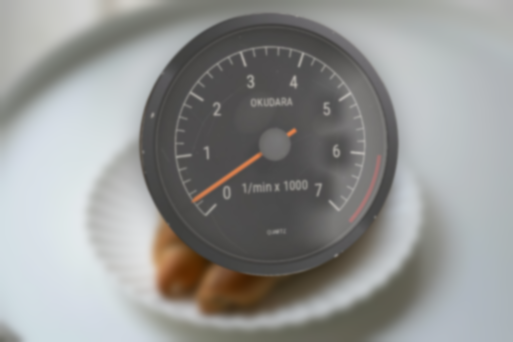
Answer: 300 rpm
